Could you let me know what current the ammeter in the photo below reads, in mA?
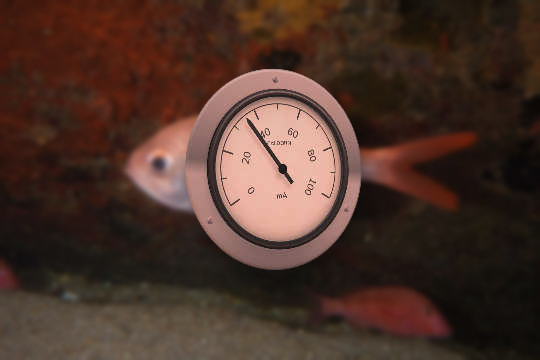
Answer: 35 mA
